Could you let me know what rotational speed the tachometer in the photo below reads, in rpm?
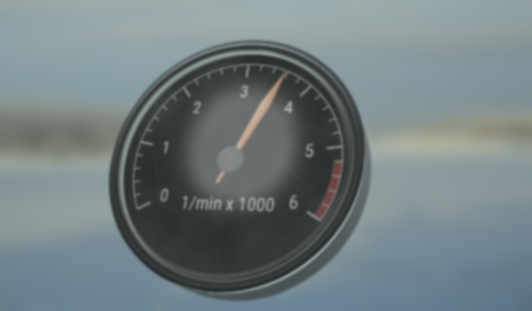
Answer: 3600 rpm
